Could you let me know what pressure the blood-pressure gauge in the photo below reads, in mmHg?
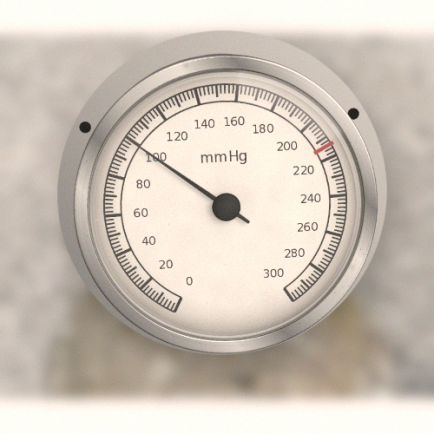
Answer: 100 mmHg
